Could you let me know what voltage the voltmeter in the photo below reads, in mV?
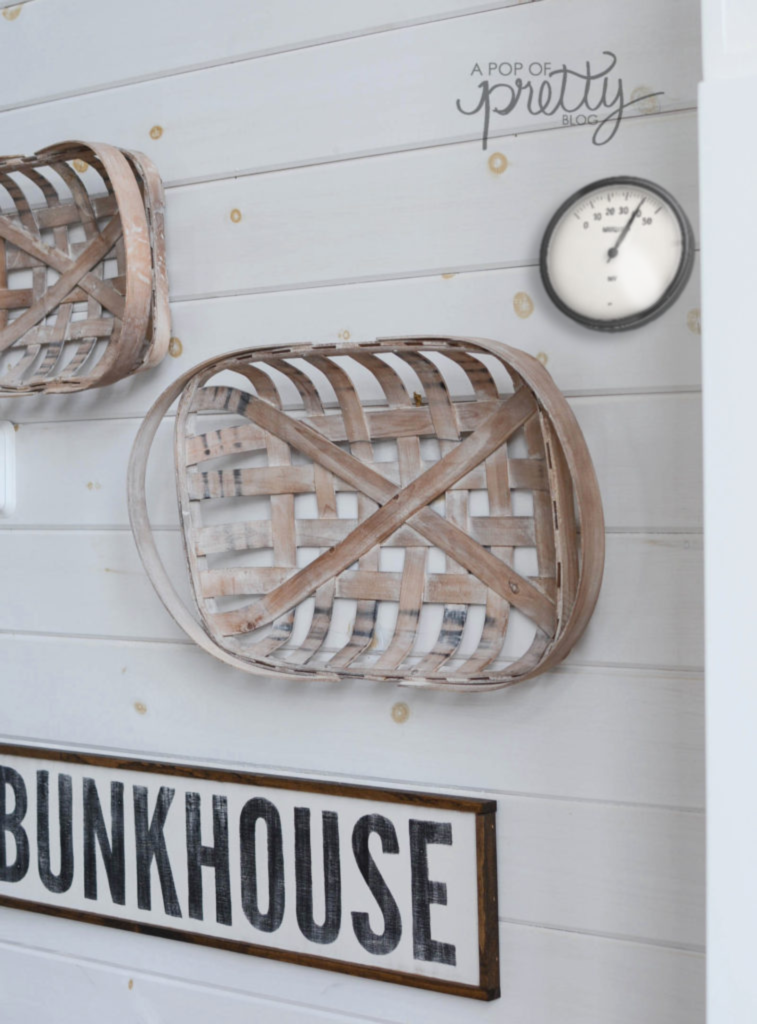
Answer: 40 mV
